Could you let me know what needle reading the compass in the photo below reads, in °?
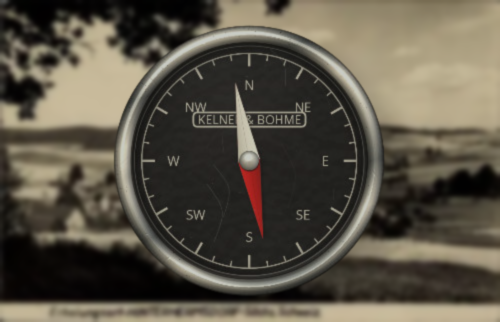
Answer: 170 °
